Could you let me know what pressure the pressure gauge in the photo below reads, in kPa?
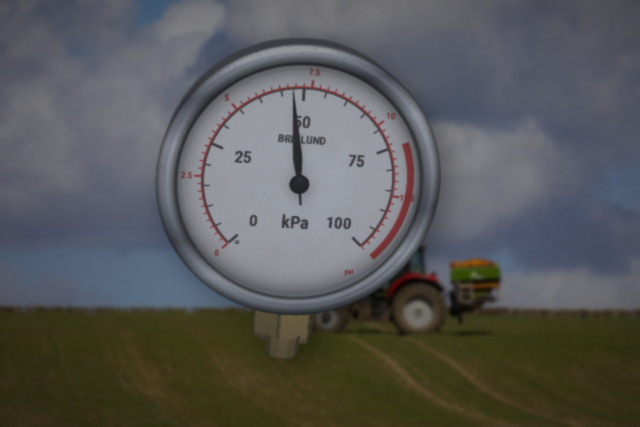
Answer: 47.5 kPa
